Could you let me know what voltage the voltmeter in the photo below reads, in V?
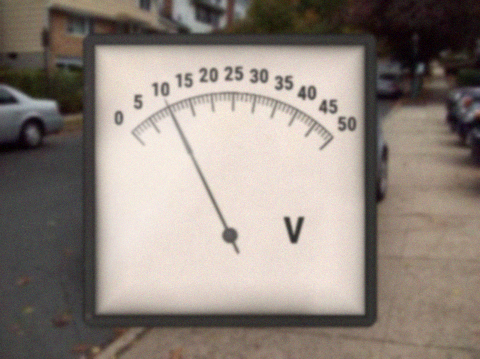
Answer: 10 V
